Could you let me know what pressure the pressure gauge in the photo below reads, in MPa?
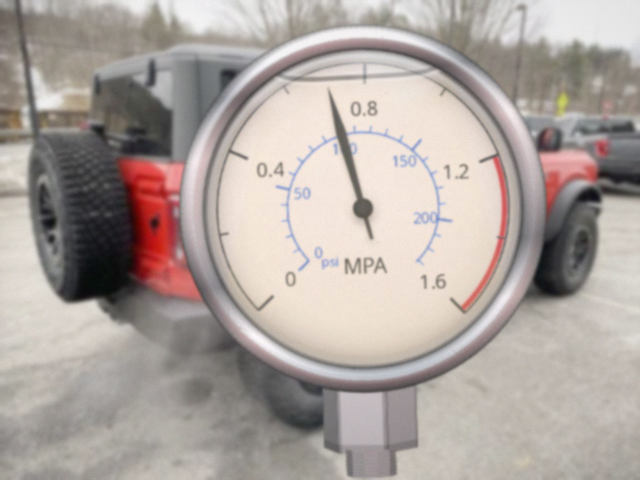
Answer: 0.7 MPa
